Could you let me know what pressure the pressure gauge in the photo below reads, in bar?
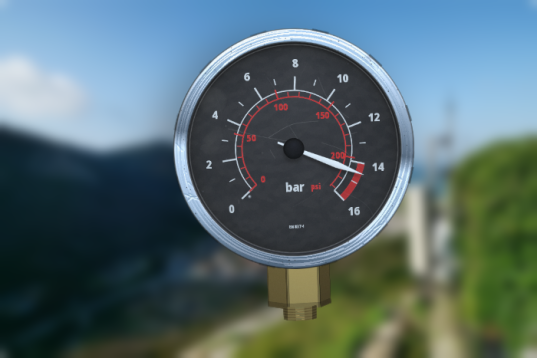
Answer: 14.5 bar
